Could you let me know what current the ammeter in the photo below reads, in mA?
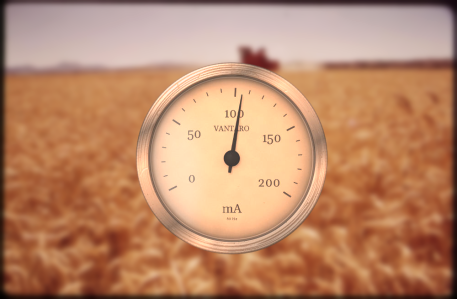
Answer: 105 mA
